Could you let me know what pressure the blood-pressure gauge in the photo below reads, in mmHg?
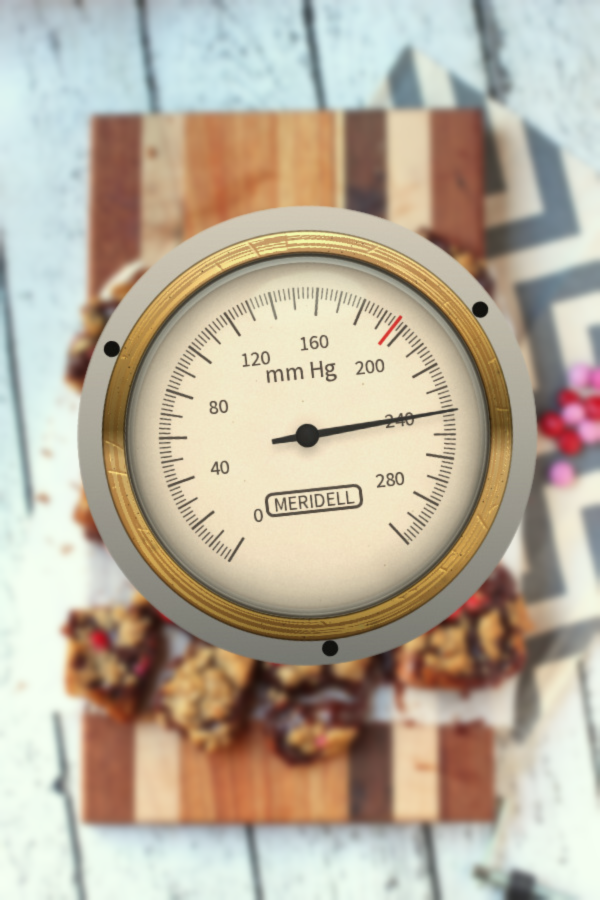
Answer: 240 mmHg
